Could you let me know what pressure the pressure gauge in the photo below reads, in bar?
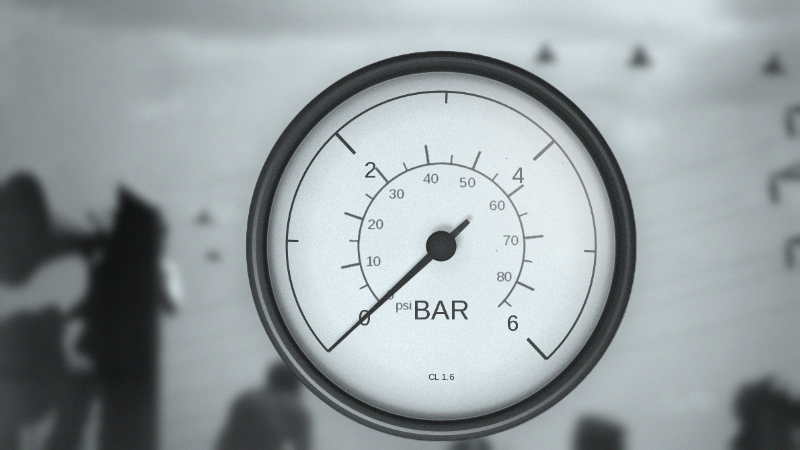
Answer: 0 bar
